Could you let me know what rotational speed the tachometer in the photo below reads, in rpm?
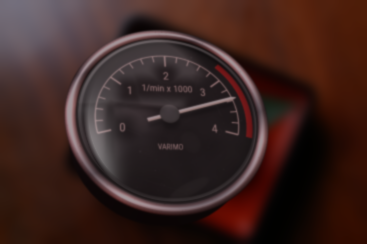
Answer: 3400 rpm
